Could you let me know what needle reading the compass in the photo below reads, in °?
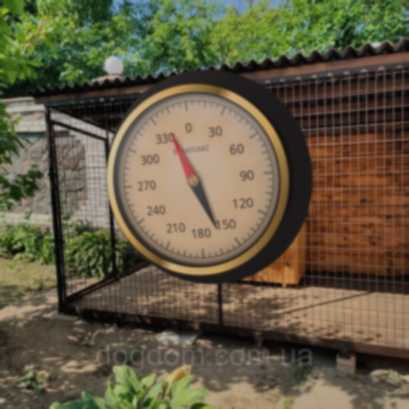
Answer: 340 °
